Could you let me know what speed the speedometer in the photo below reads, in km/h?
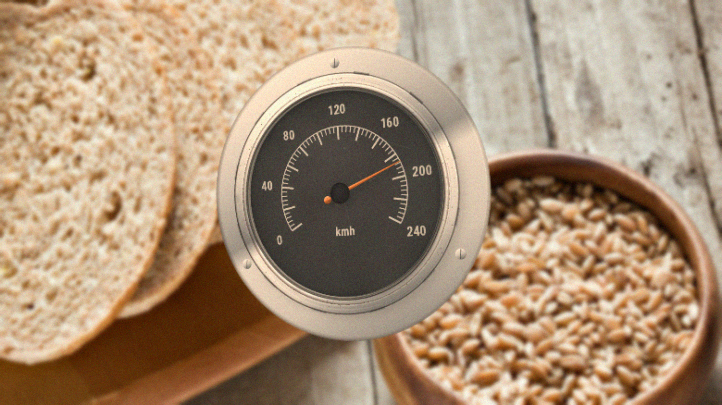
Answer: 188 km/h
